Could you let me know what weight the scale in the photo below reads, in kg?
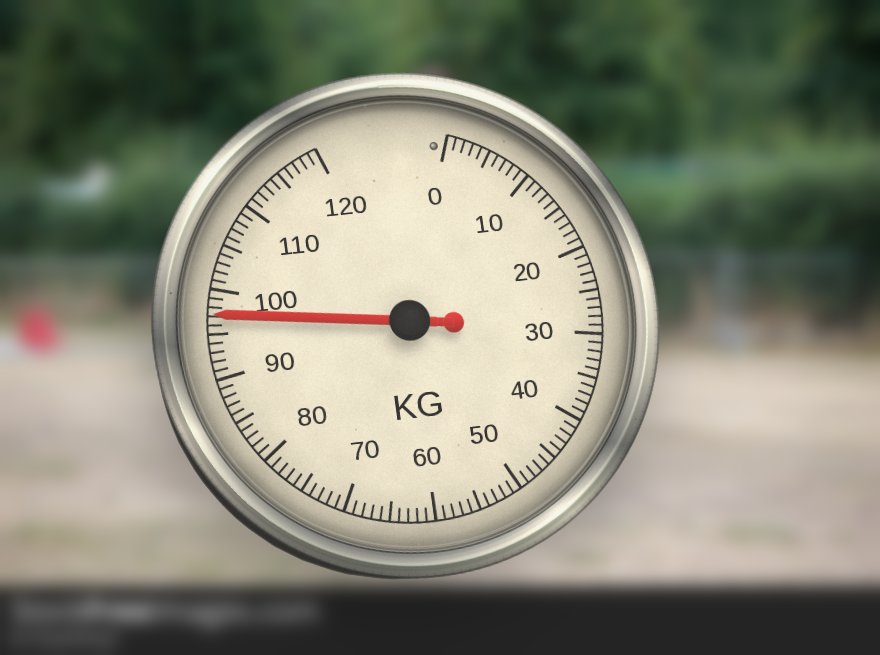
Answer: 97 kg
